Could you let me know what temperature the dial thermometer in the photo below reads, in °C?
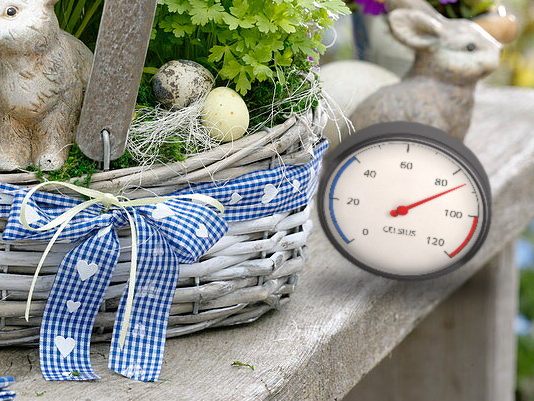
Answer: 85 °C
